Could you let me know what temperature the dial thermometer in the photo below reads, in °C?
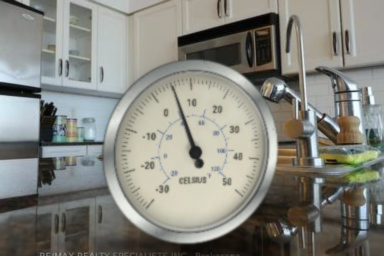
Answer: 5 °C
